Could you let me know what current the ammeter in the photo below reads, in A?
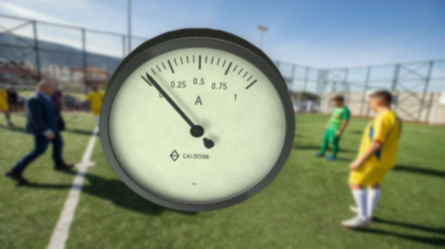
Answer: 0.05 A
